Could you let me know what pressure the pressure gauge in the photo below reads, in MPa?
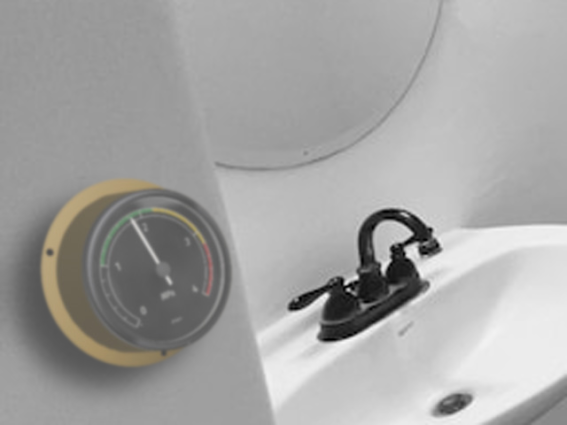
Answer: 1.8 MPa
